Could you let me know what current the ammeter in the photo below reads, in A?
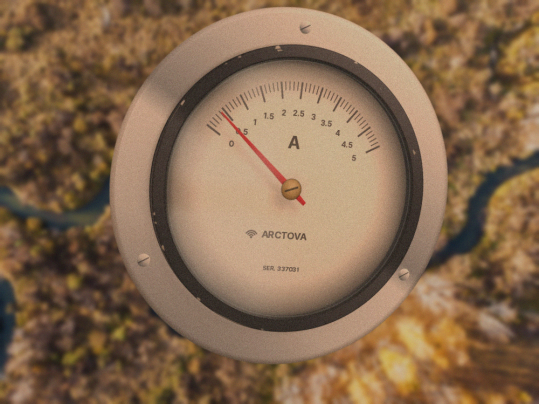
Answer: 0.4 A
